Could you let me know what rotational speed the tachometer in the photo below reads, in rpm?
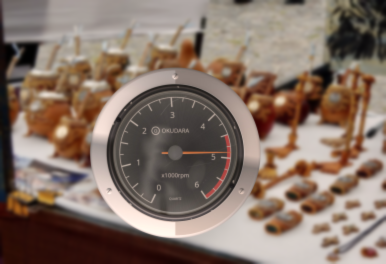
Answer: 4875 rpm
